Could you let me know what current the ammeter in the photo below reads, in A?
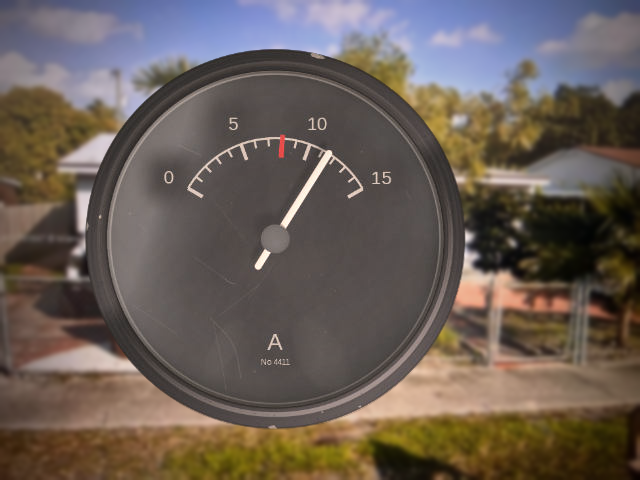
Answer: 11.5 A
